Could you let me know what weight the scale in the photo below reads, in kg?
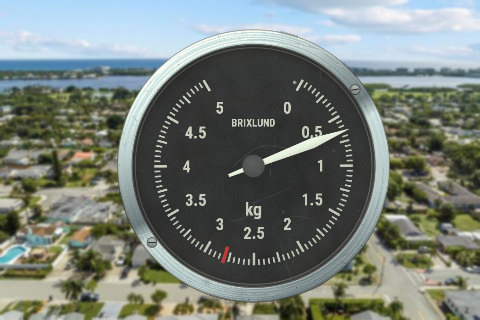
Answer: 0.65 kg
